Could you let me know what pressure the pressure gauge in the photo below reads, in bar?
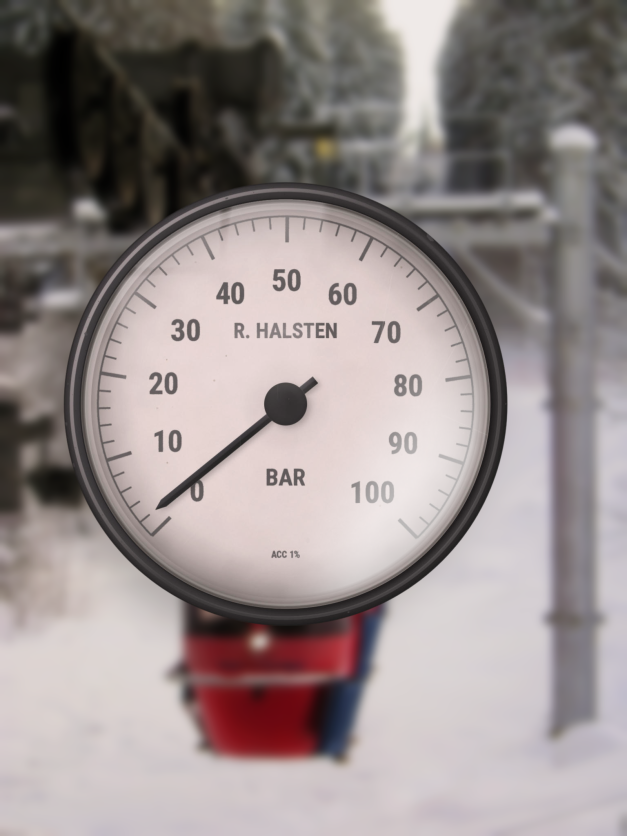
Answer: 2 bar
